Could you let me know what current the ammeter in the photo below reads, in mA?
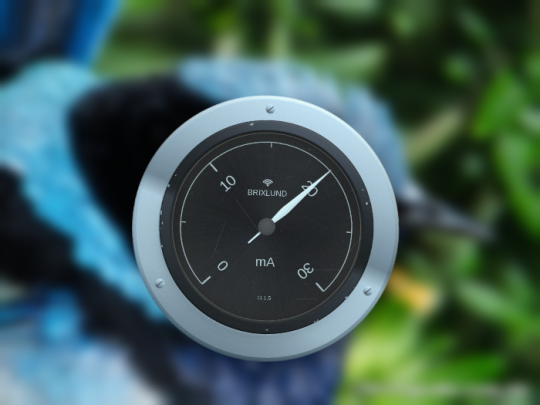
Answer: 20 mA
